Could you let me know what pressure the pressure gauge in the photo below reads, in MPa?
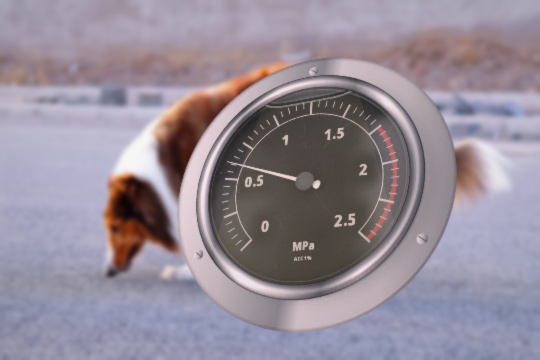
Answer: 0.6 MPa
